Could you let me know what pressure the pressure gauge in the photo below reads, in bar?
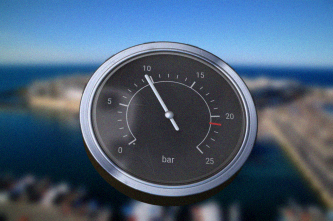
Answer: 9.5 bar
